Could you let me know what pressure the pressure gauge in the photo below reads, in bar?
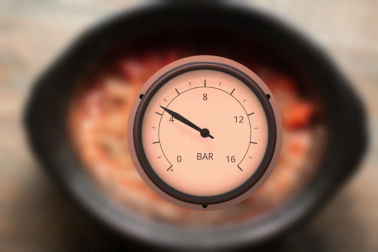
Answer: 4.5 bar
